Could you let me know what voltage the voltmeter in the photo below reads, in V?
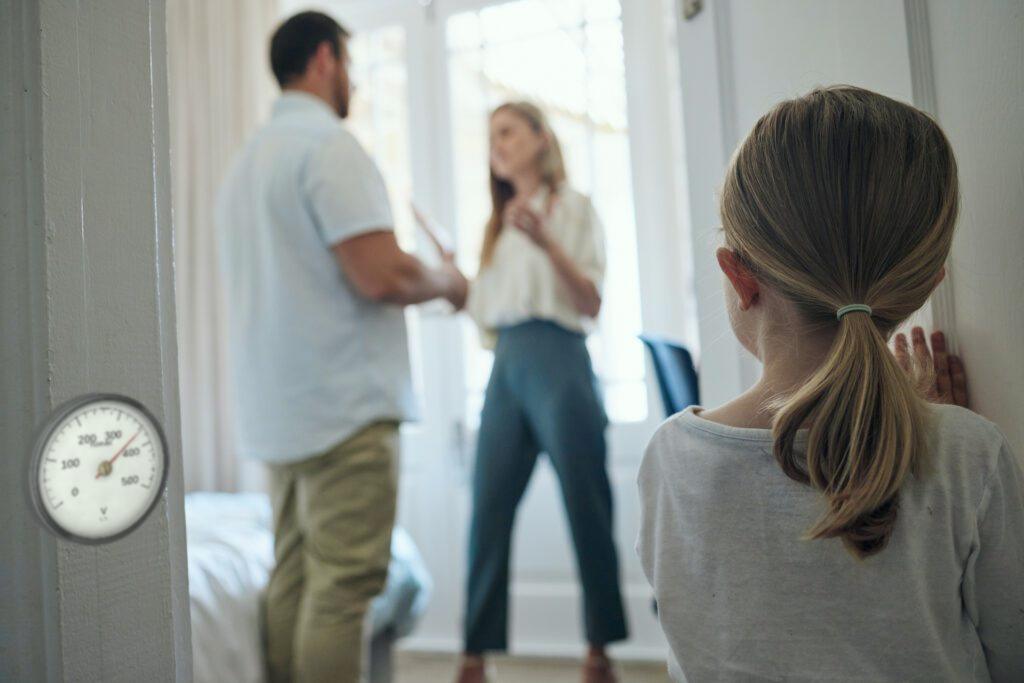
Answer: 360 V
